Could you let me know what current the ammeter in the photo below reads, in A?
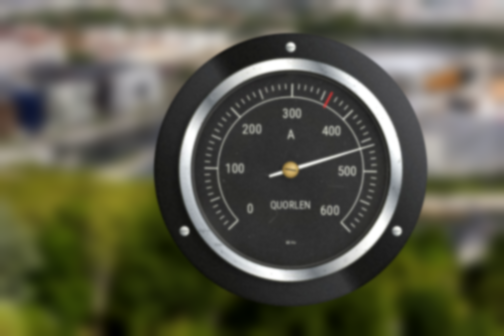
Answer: 460 A
